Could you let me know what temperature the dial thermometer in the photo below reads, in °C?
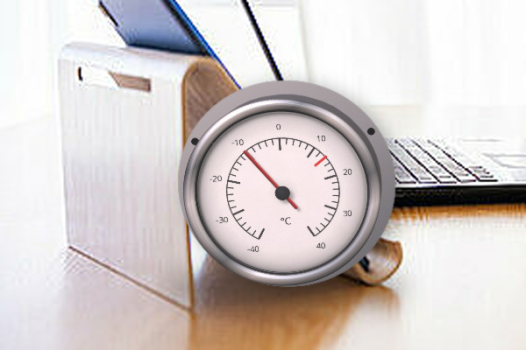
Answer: -10 °C
